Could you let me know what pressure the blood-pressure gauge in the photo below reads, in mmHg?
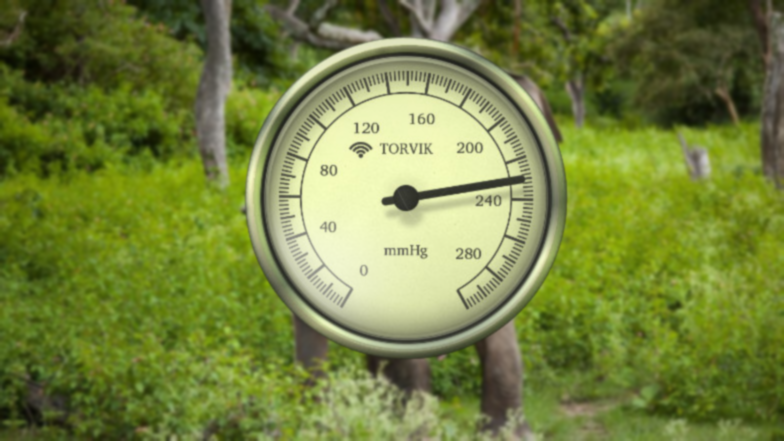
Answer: 230 mmHg
